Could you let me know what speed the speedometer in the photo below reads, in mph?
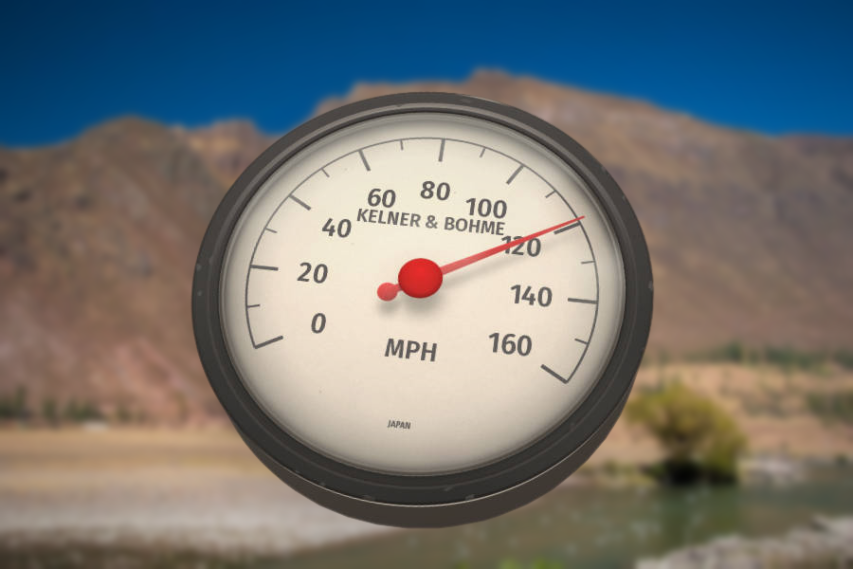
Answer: 120 mph
